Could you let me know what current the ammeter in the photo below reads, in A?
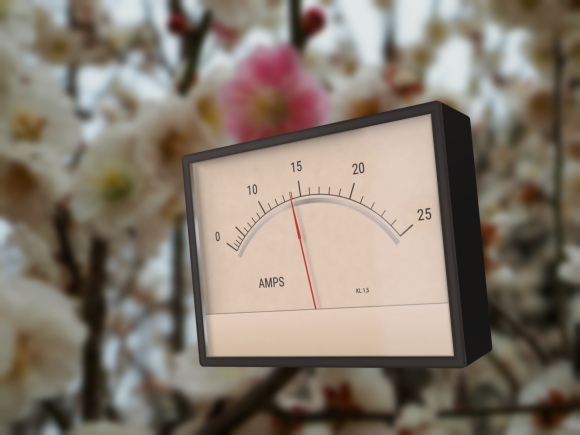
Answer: 14 A
